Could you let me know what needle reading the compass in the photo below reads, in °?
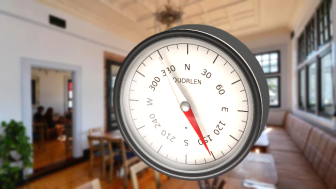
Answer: 150 °
